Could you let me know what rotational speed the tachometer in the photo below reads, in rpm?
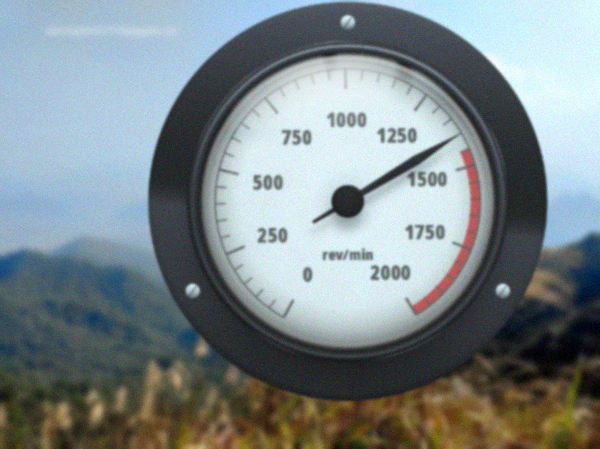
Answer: 1400 rpm
